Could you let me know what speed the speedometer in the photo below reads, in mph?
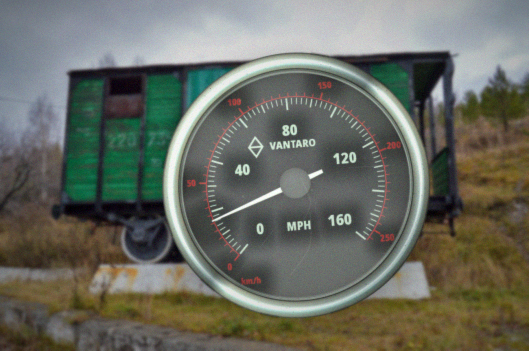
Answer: 16 mph
